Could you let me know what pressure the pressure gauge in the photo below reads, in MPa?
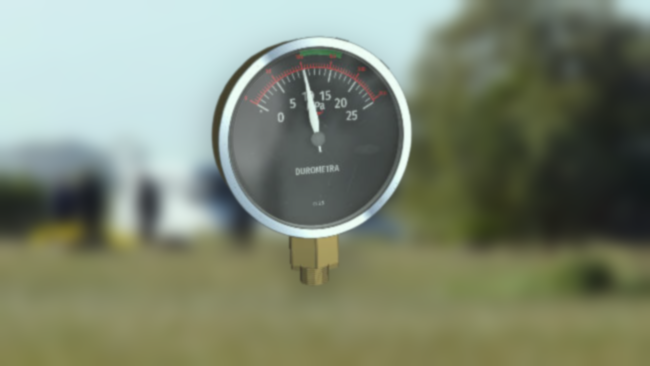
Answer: 10 MPa
